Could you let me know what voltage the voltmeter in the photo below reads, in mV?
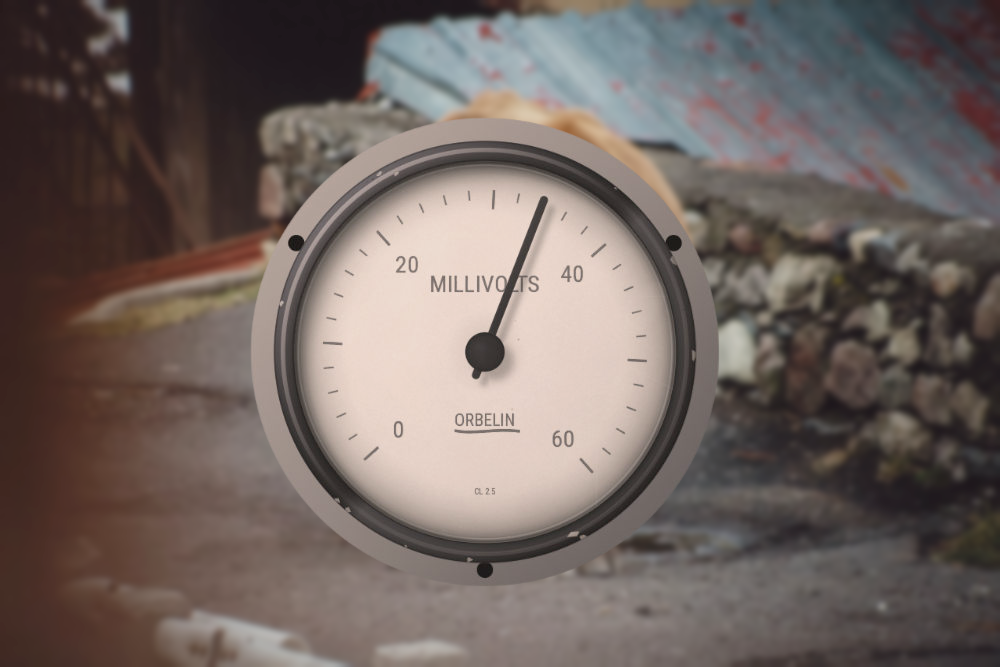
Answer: 34 mV
